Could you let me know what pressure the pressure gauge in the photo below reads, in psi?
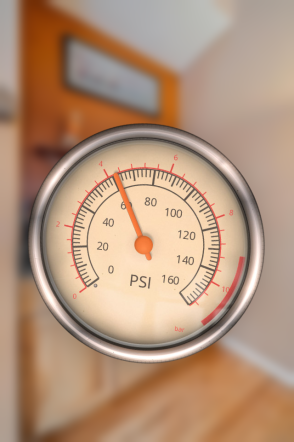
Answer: 62 psi
